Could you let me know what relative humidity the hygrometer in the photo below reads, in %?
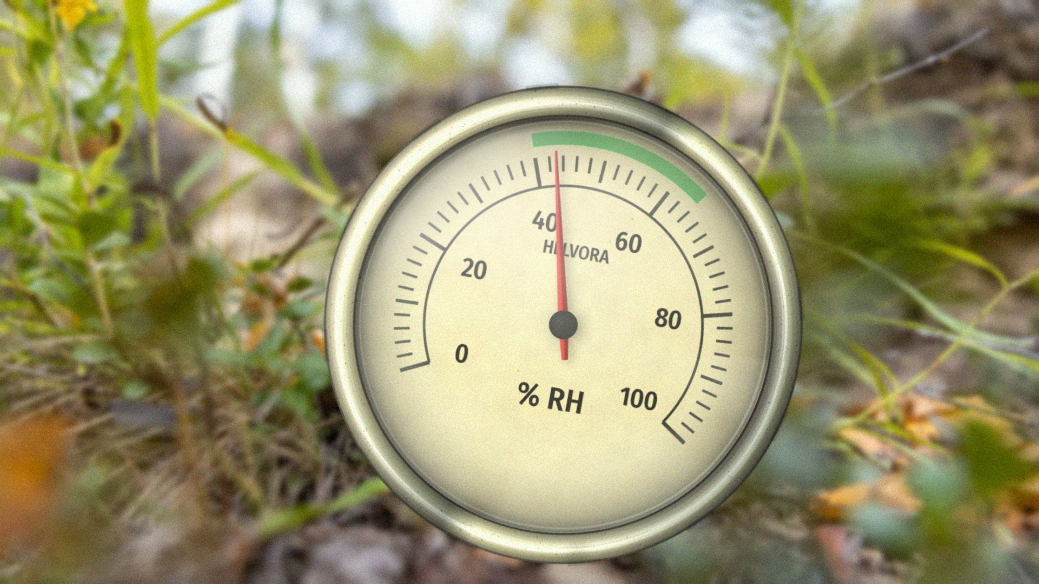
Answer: 43 %
